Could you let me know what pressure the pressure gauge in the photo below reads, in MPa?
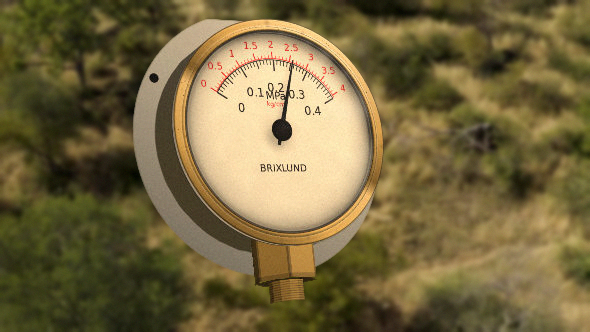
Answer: 0.25 MPa
